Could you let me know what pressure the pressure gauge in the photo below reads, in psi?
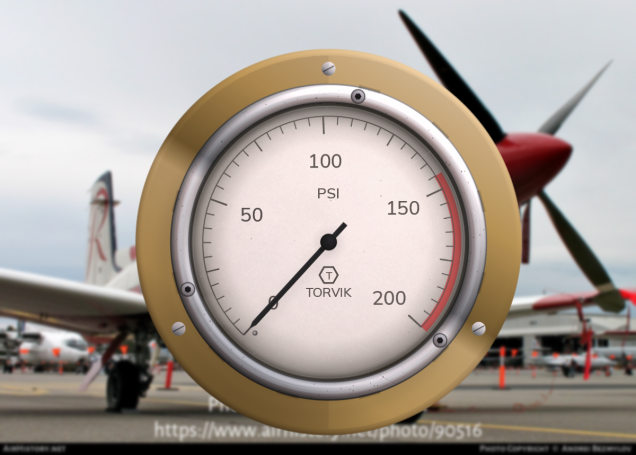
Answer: 0 psi
